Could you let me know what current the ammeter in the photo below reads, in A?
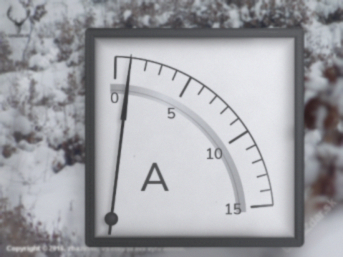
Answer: 1 A
